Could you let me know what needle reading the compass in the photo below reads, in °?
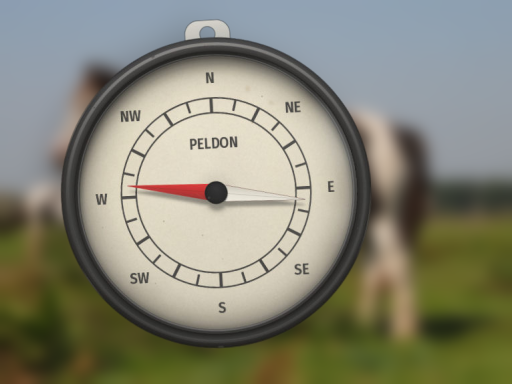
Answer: 277.5 °
